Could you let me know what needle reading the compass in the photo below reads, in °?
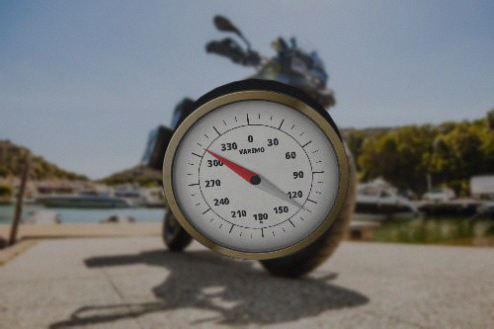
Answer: 310 °
